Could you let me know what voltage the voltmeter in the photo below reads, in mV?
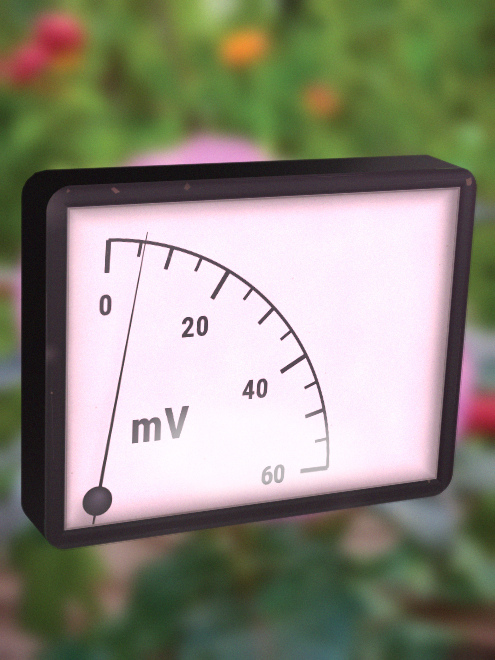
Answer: 5 mV
